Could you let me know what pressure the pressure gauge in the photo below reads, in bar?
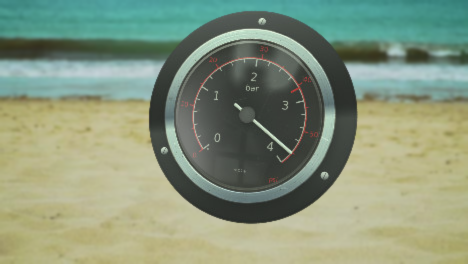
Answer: 3.8 bar
